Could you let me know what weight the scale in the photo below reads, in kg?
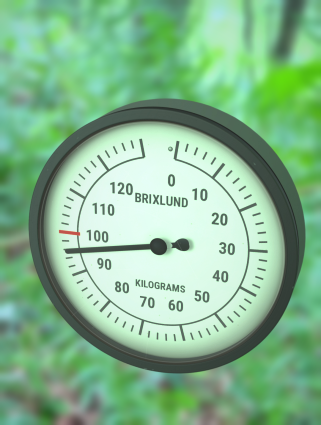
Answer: 96 kg
